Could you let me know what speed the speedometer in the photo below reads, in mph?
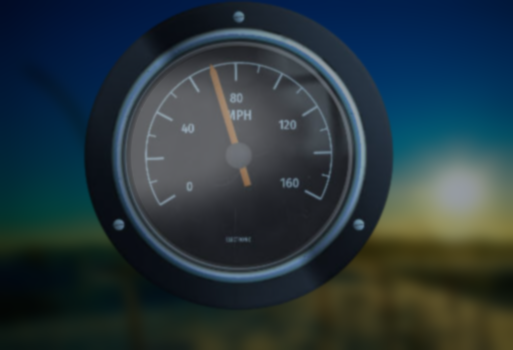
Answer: 70 mph
